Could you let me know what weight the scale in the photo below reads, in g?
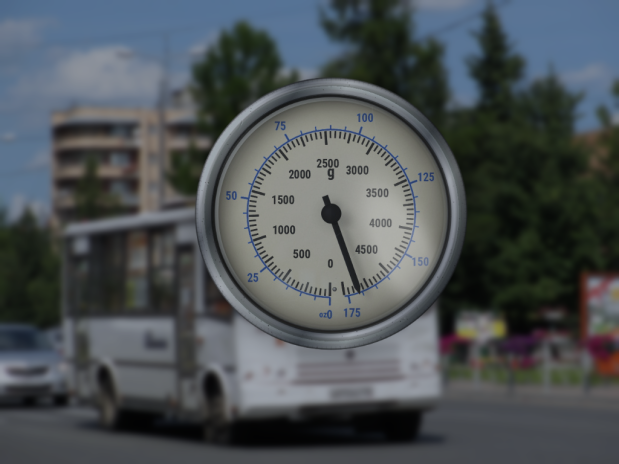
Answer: 4850 g
